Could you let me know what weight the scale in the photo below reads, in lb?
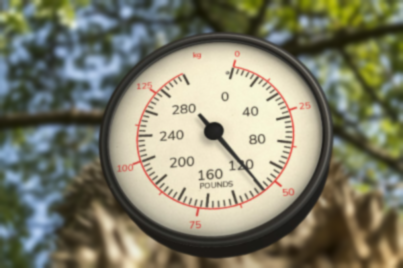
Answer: 120 lb
